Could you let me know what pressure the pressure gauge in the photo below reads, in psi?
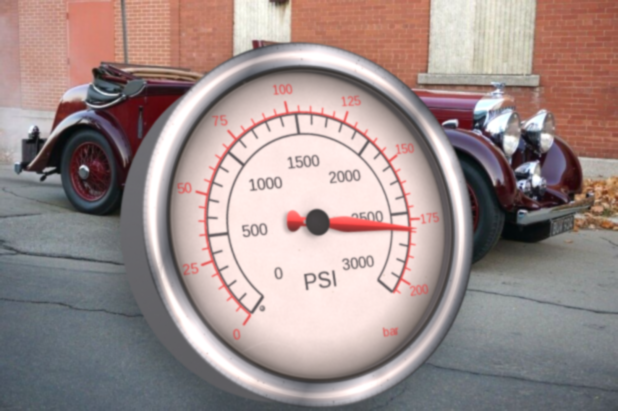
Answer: 2600 psi
